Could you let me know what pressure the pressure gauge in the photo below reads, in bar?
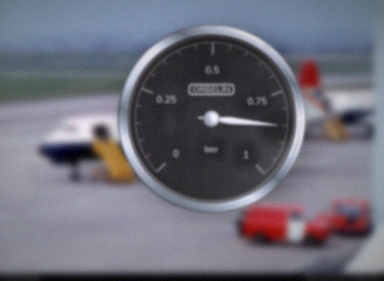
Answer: 0.85 bar
